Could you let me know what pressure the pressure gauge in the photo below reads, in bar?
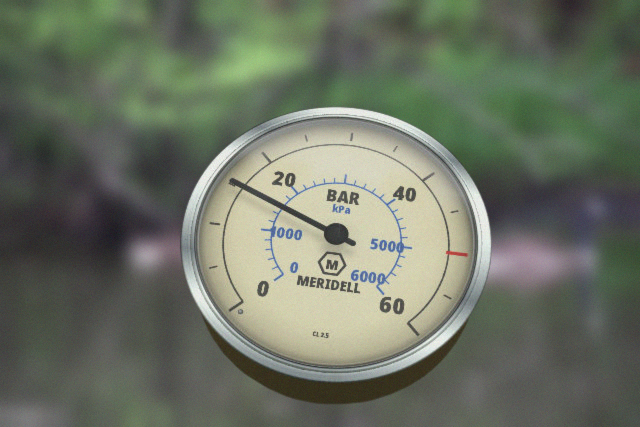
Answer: 15 bar
